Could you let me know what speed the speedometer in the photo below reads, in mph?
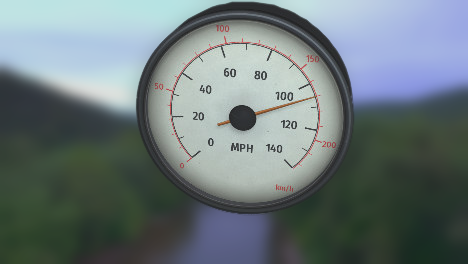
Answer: 105 mph
